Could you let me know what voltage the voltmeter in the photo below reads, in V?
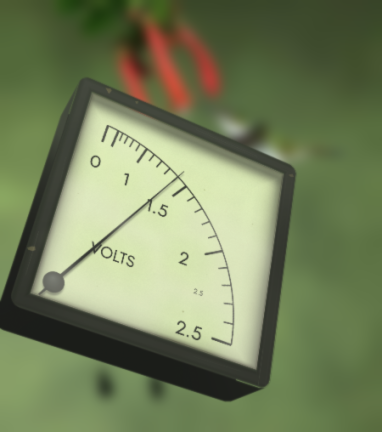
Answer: 1.4 V
